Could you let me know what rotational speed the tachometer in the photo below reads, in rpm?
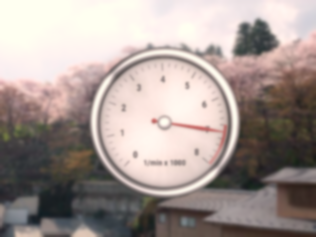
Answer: 7000 rpm
